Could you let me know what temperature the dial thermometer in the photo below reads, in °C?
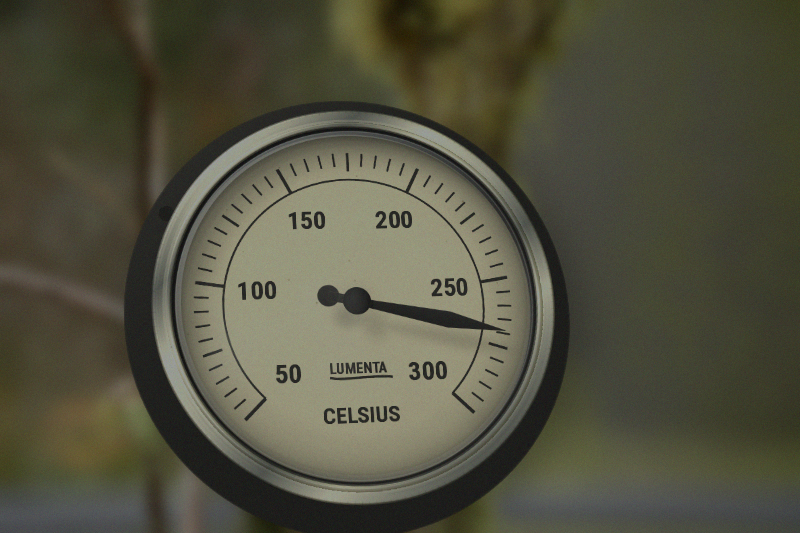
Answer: 270 °C
